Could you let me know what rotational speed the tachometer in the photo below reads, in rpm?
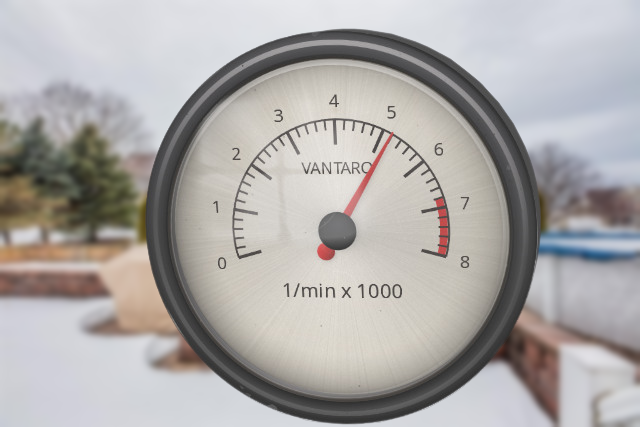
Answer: 5200 rpm
